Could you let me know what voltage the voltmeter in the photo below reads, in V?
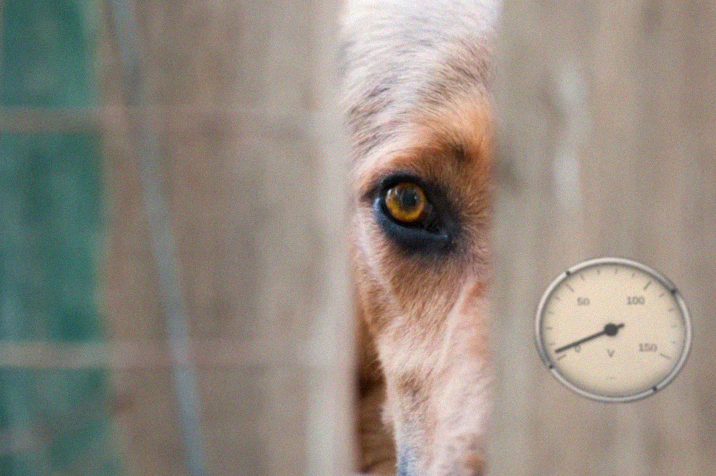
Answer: 5 V
